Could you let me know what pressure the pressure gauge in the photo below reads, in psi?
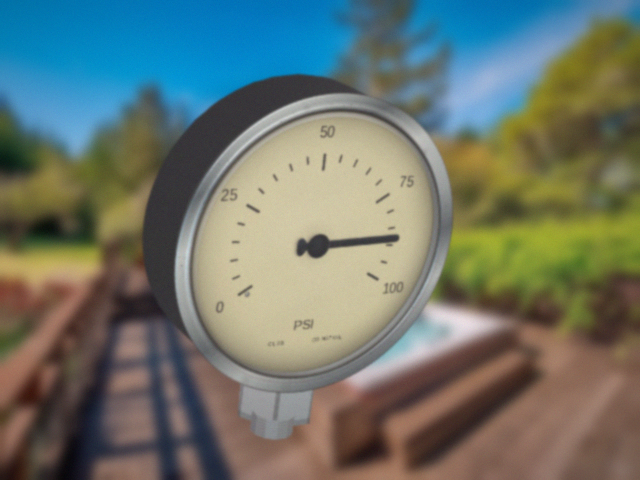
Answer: 87.5 psi
